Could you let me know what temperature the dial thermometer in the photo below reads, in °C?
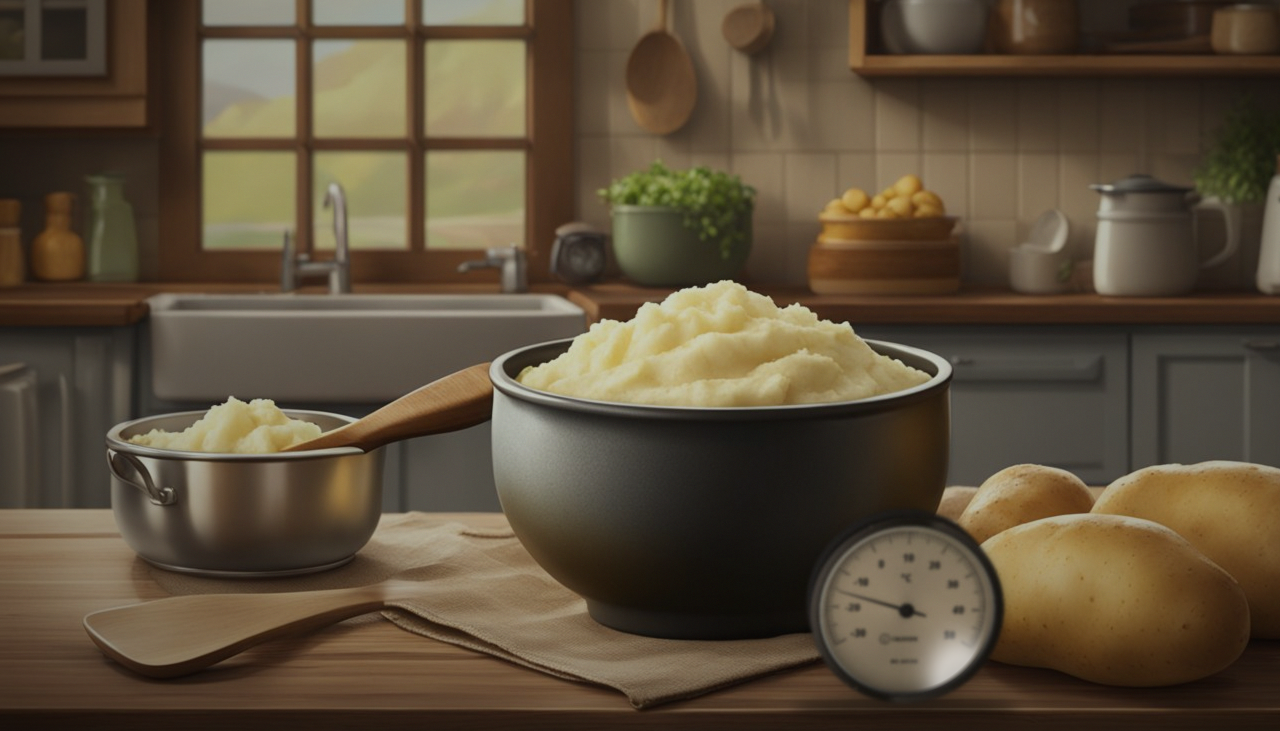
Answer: -15 °C
